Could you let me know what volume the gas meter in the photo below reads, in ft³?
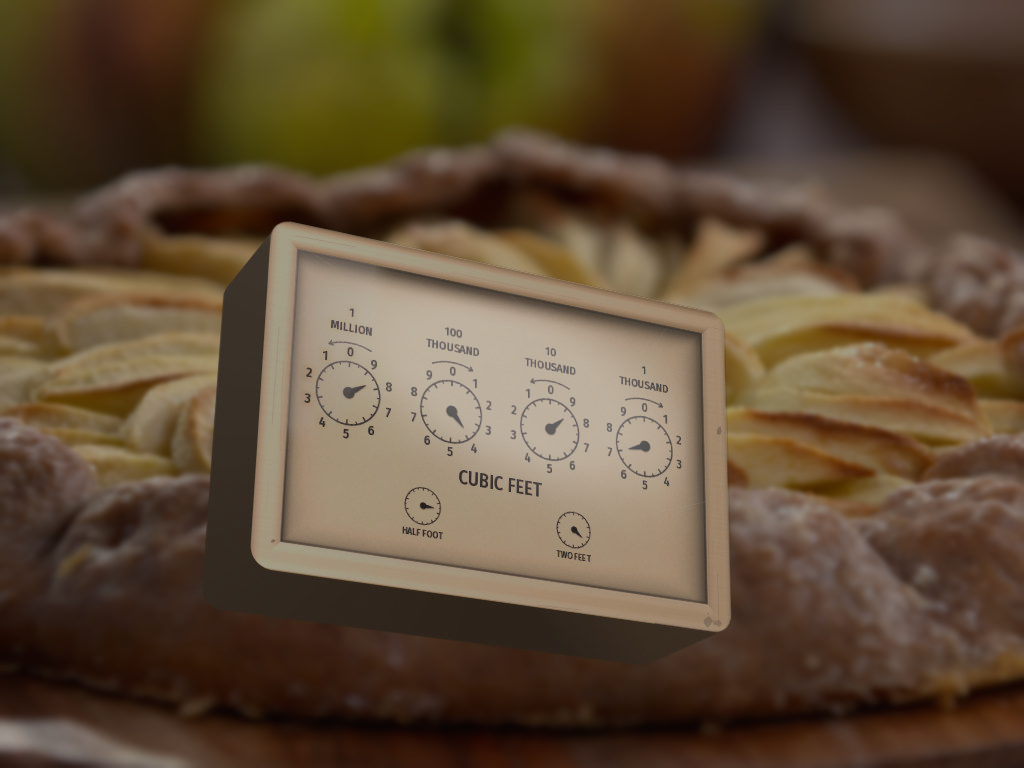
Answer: 838700 ft³
